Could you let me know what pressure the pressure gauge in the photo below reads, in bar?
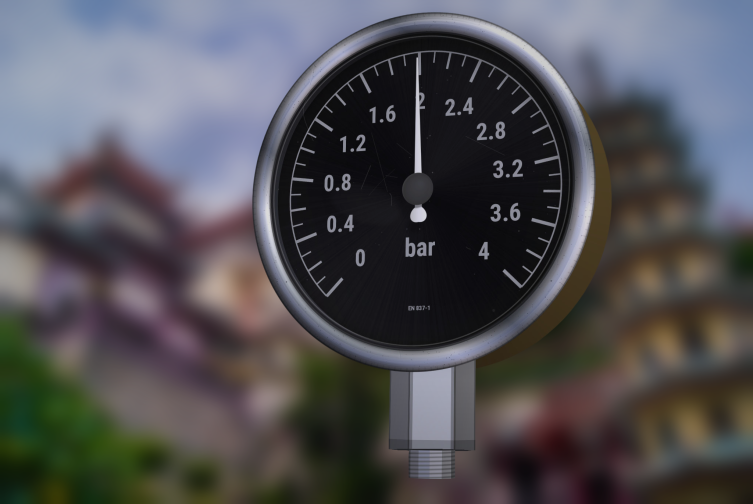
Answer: 2 bar
